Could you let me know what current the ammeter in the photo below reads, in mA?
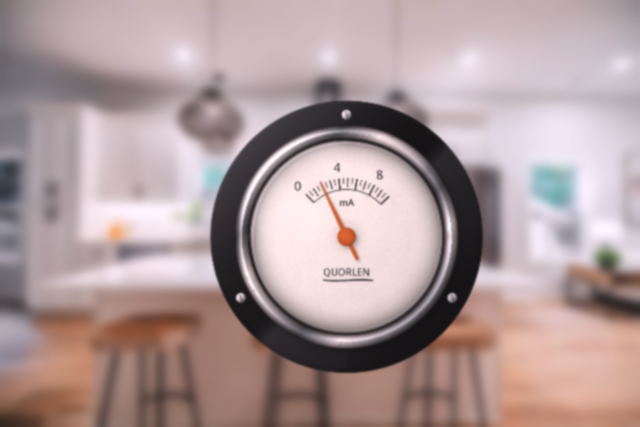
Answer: 2 mA
